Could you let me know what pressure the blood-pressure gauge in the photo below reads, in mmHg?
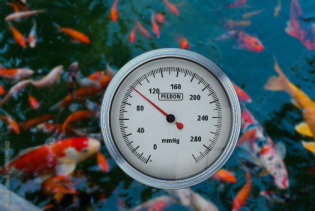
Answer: 100 mmHg
